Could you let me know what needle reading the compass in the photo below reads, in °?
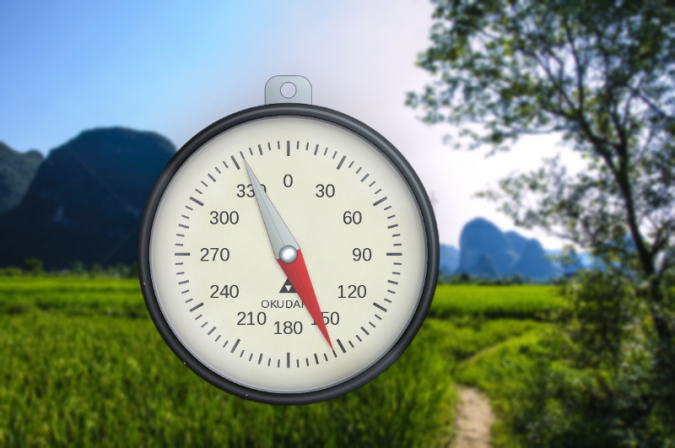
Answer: 155 °
